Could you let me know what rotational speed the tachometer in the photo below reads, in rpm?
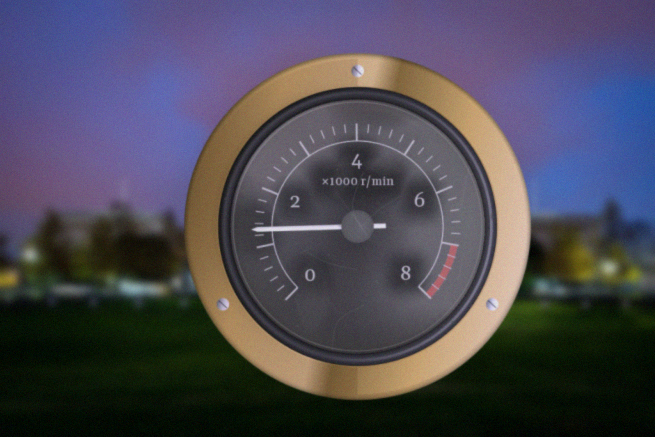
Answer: 1300 rpm
